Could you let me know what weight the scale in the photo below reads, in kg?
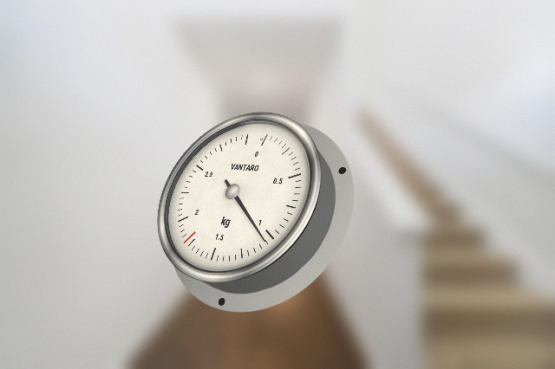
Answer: 1.05 kg
